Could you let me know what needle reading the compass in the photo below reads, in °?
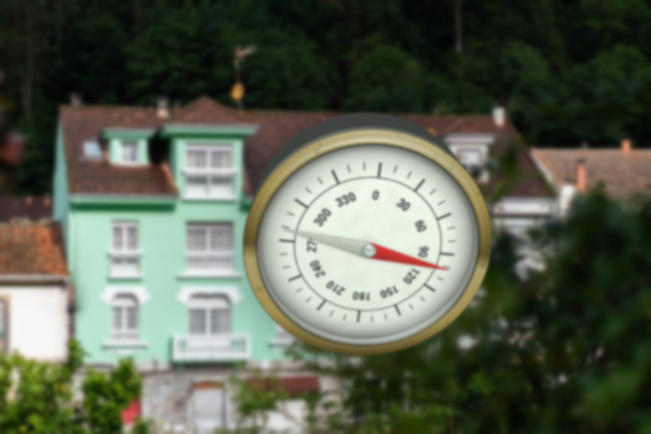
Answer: 100 °
